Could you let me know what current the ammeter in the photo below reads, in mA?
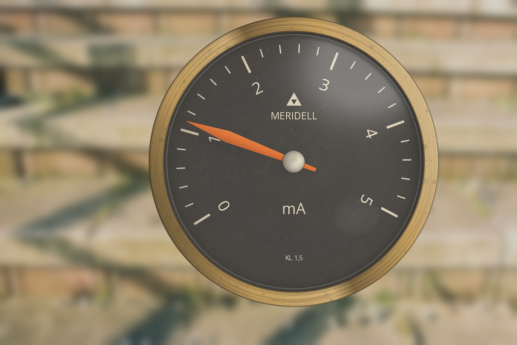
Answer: 1.1 mA
